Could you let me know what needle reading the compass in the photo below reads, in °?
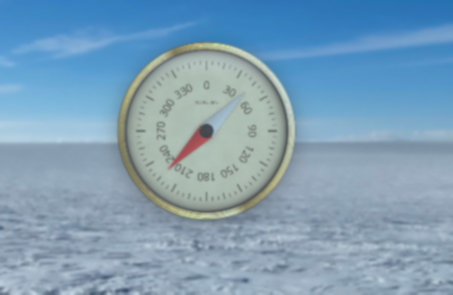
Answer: 225 °
